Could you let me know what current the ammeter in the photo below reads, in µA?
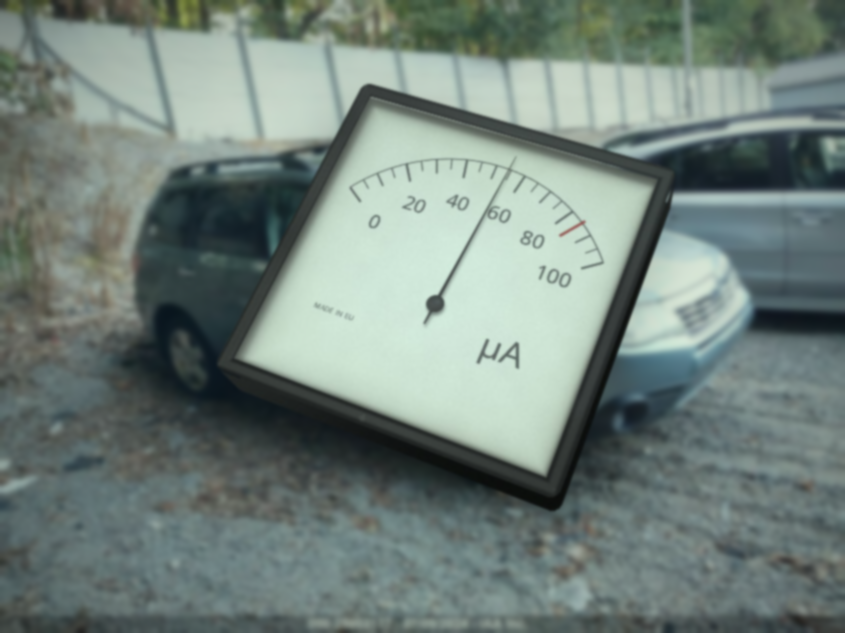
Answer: 55 µA
